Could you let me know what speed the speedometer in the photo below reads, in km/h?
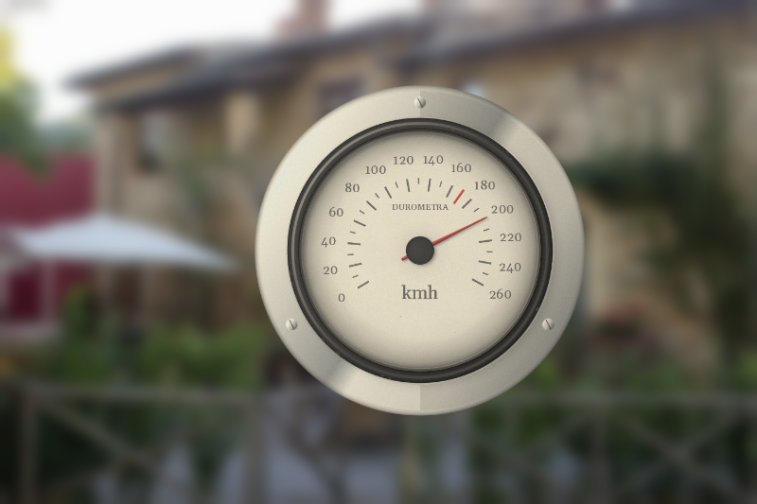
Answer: 200 km/h
